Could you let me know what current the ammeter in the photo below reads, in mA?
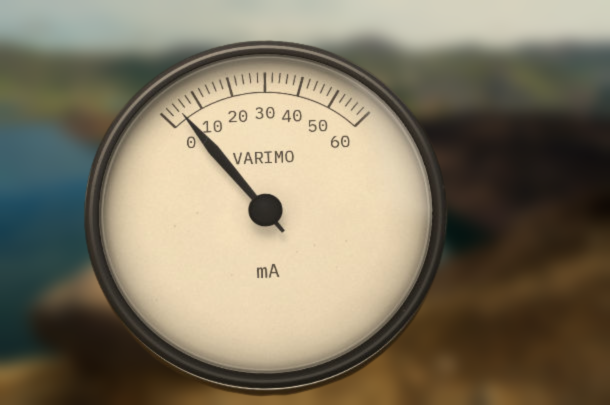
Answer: 4 mA
